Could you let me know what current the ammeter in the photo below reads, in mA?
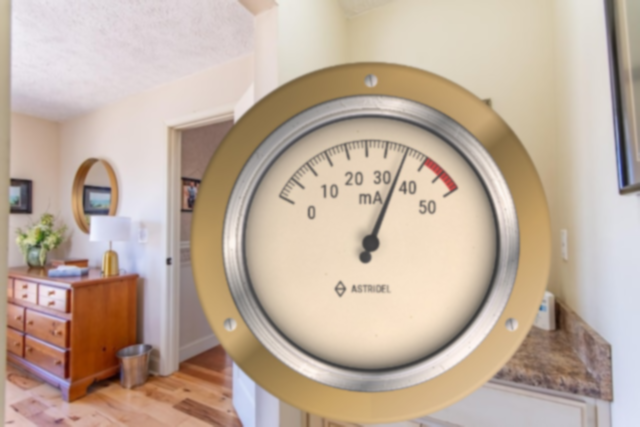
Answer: 35 mA
